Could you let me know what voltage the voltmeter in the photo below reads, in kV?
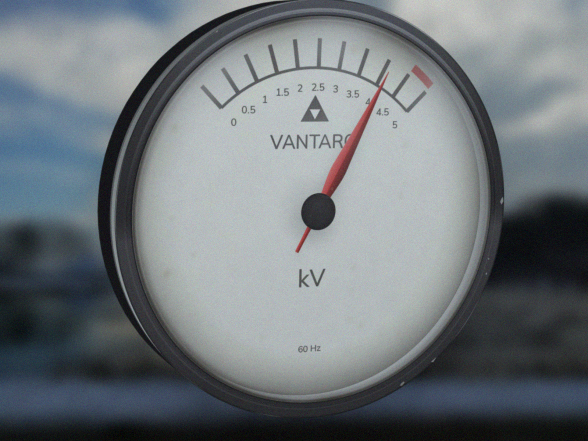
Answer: 4 kV
